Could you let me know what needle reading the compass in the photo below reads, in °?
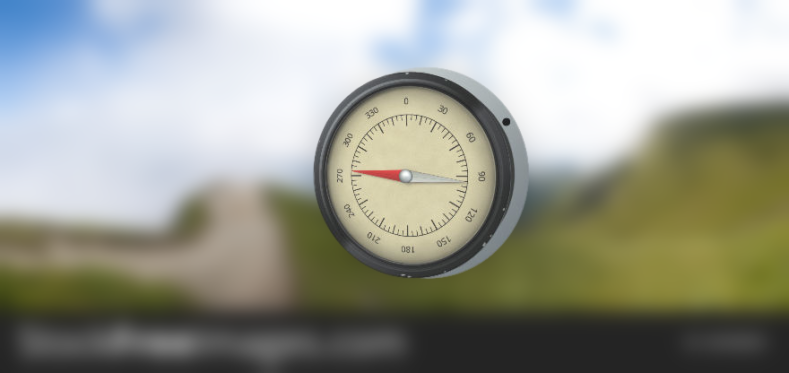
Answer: 275 °
